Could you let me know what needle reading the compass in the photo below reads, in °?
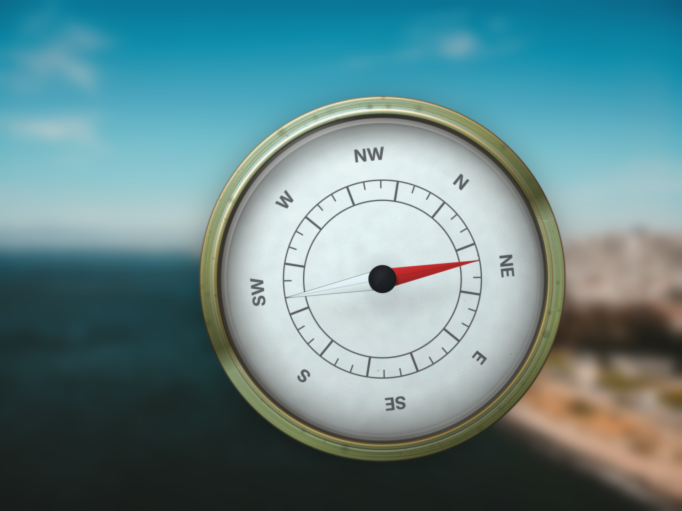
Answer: 40 °
